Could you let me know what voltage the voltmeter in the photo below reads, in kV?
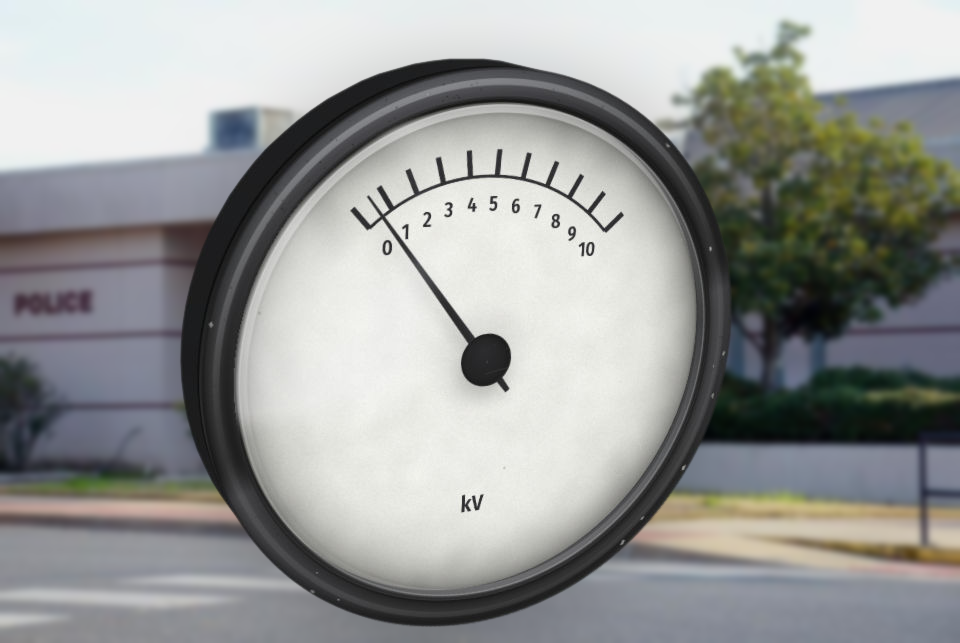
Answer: 0.5 kV
